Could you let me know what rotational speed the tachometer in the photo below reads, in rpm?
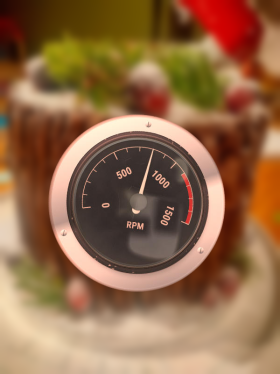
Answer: 800 rpm
